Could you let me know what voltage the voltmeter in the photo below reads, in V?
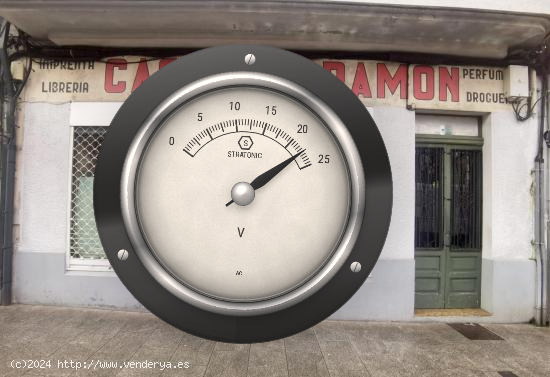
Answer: 22.5 V
